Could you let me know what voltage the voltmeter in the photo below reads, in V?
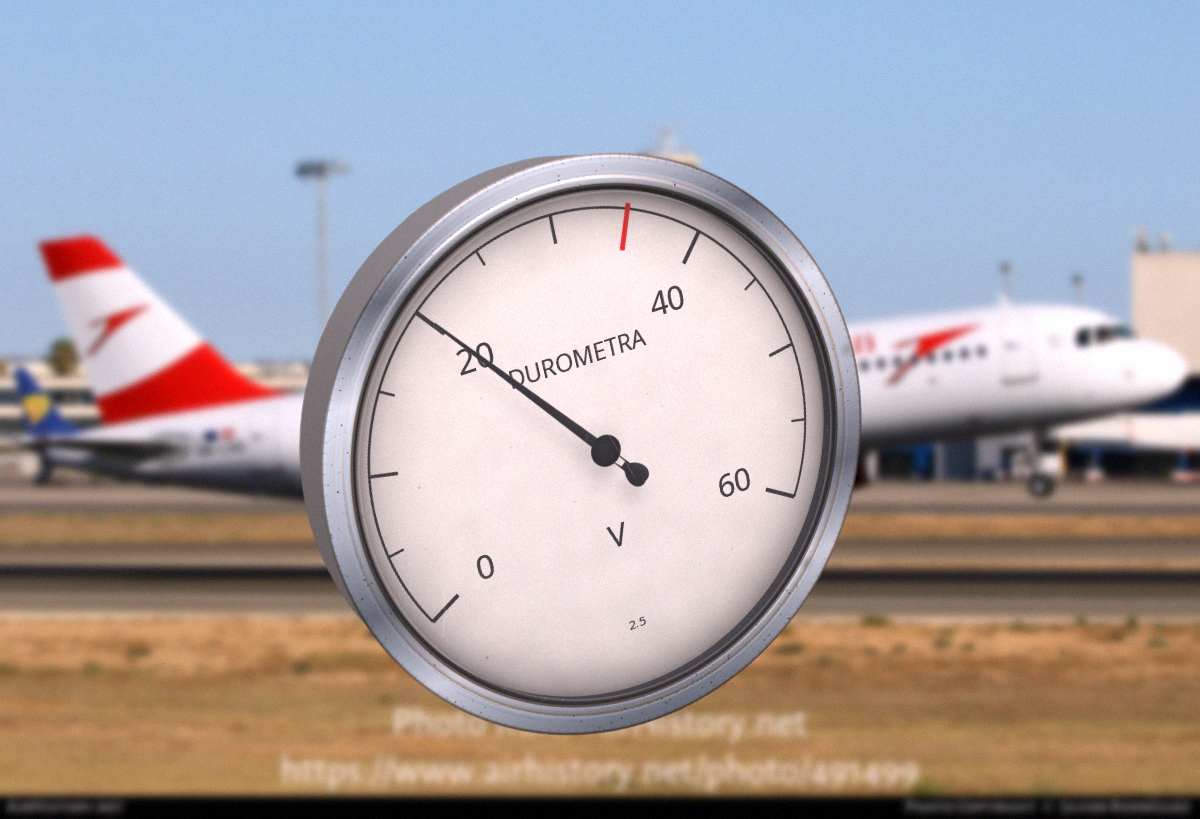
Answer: 20 V
